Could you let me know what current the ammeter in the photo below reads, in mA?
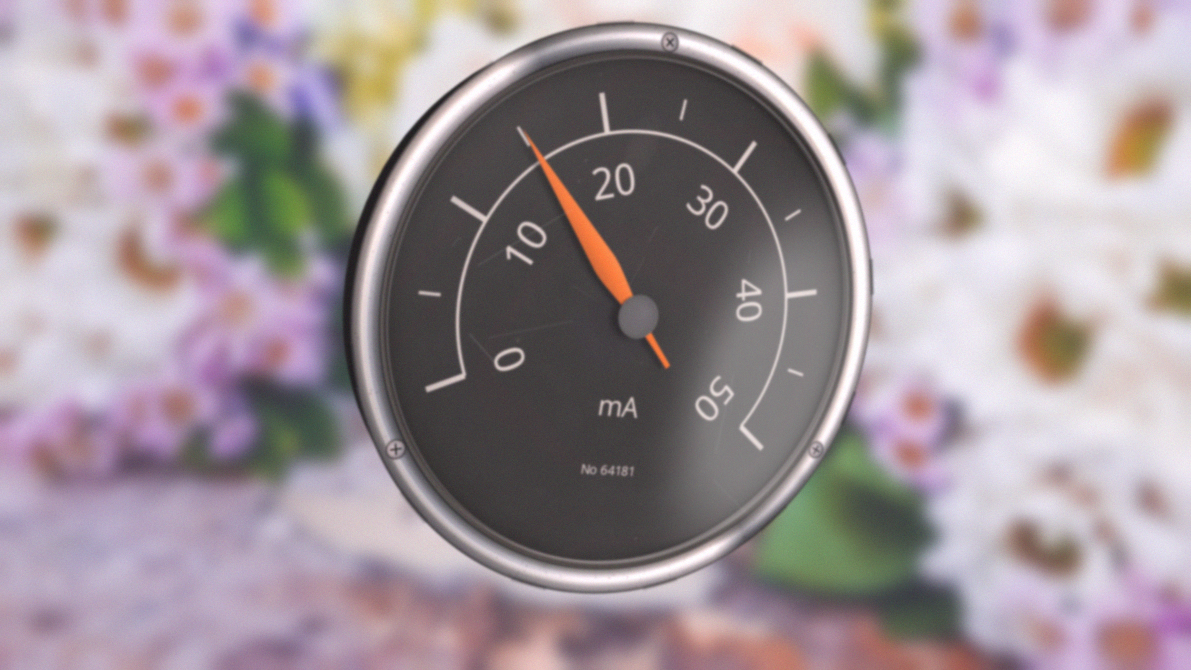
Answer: 15 mA
